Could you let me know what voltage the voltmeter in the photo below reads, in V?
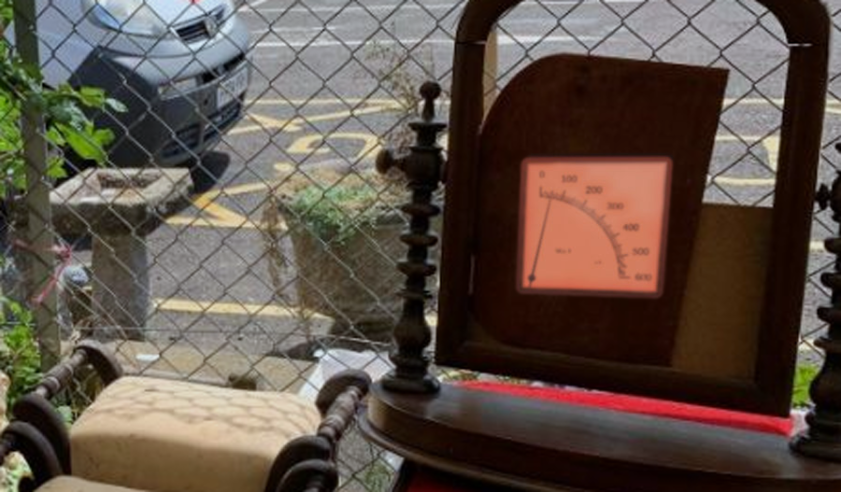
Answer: 50 V
